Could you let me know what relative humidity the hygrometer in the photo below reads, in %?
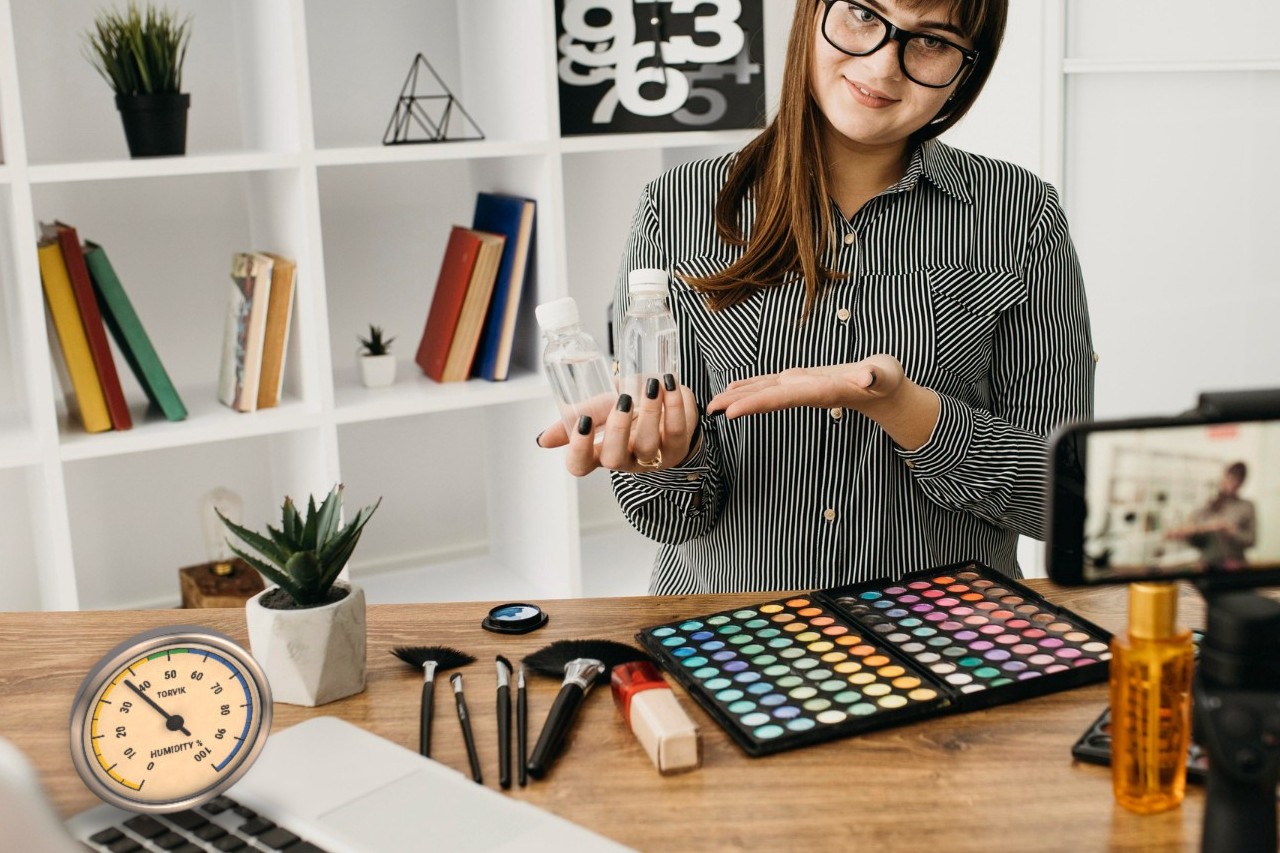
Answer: 37.5 %
